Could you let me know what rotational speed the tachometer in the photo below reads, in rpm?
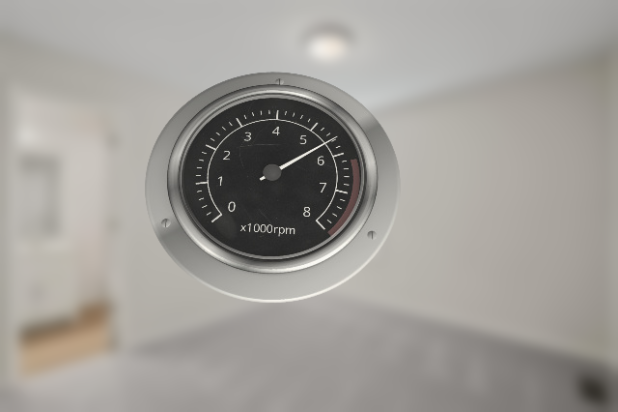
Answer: 5600 rpm
